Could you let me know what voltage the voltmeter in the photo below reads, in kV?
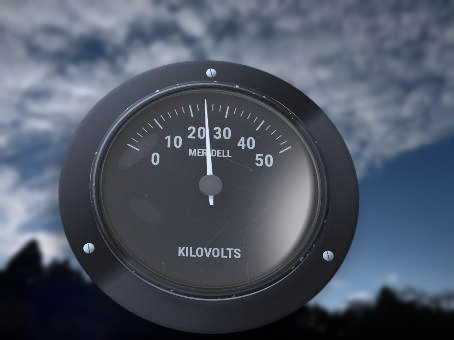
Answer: 24 kV
